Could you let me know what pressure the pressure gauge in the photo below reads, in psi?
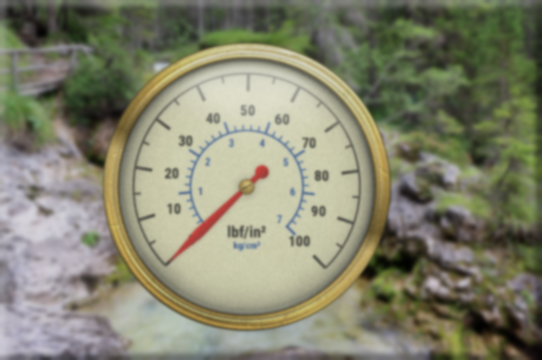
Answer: 0 psi
